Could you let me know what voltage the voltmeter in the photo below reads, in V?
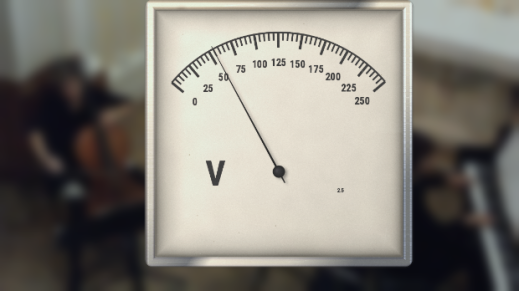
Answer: 55 V
